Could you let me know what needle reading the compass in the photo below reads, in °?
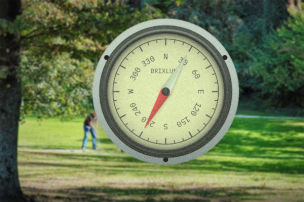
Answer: 210 °
